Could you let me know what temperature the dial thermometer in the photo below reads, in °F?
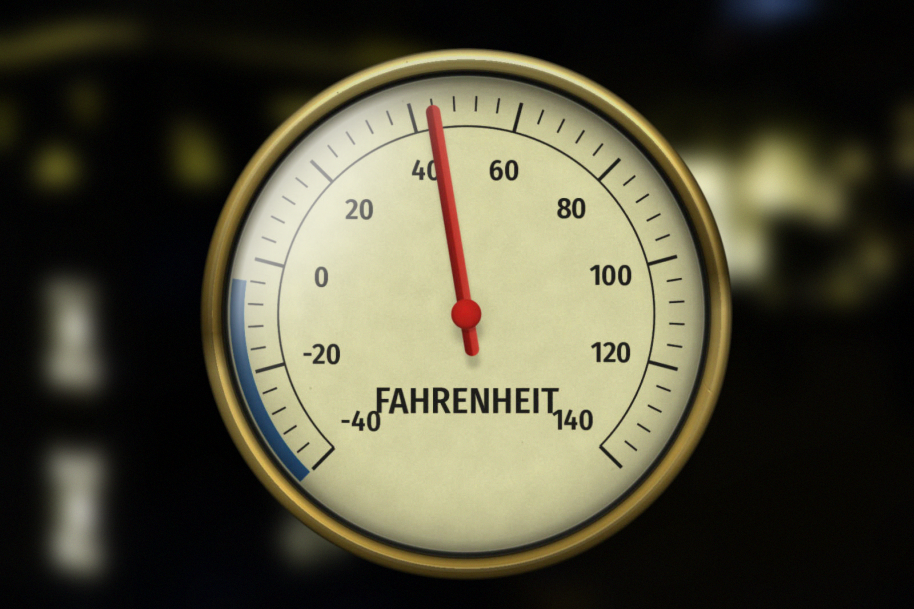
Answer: 44 °F
